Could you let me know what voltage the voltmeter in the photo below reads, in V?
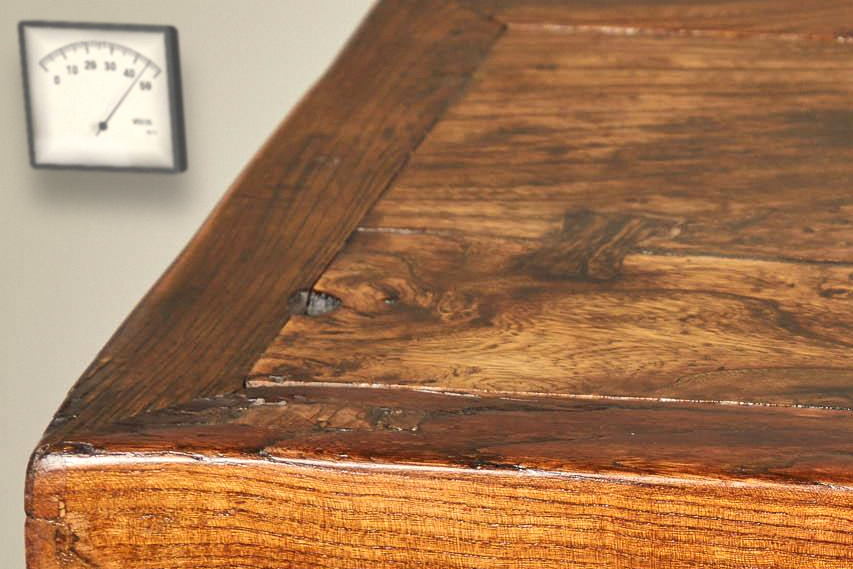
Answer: 45 V
